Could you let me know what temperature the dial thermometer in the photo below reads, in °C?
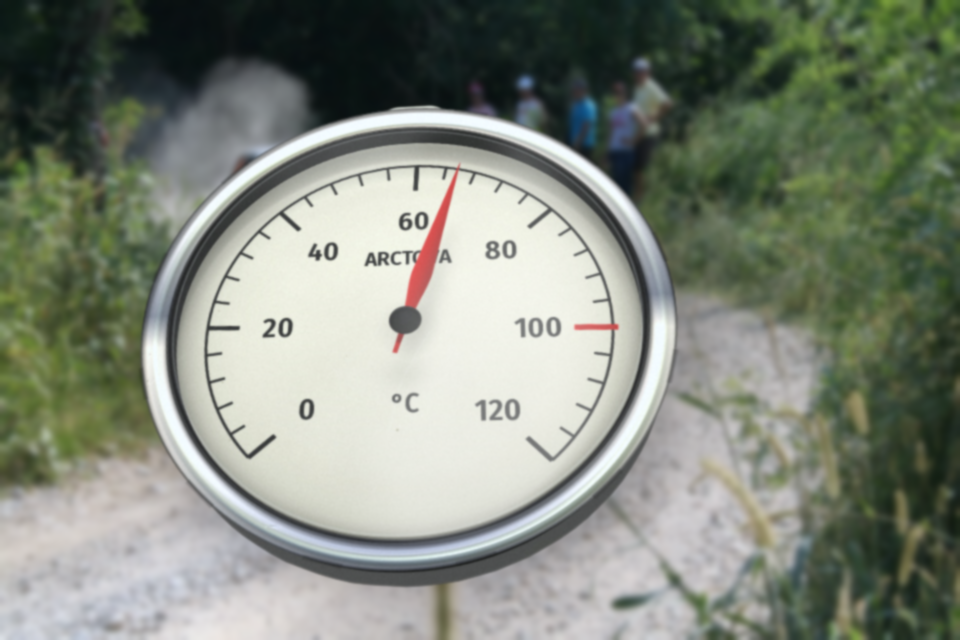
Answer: 66 °C
